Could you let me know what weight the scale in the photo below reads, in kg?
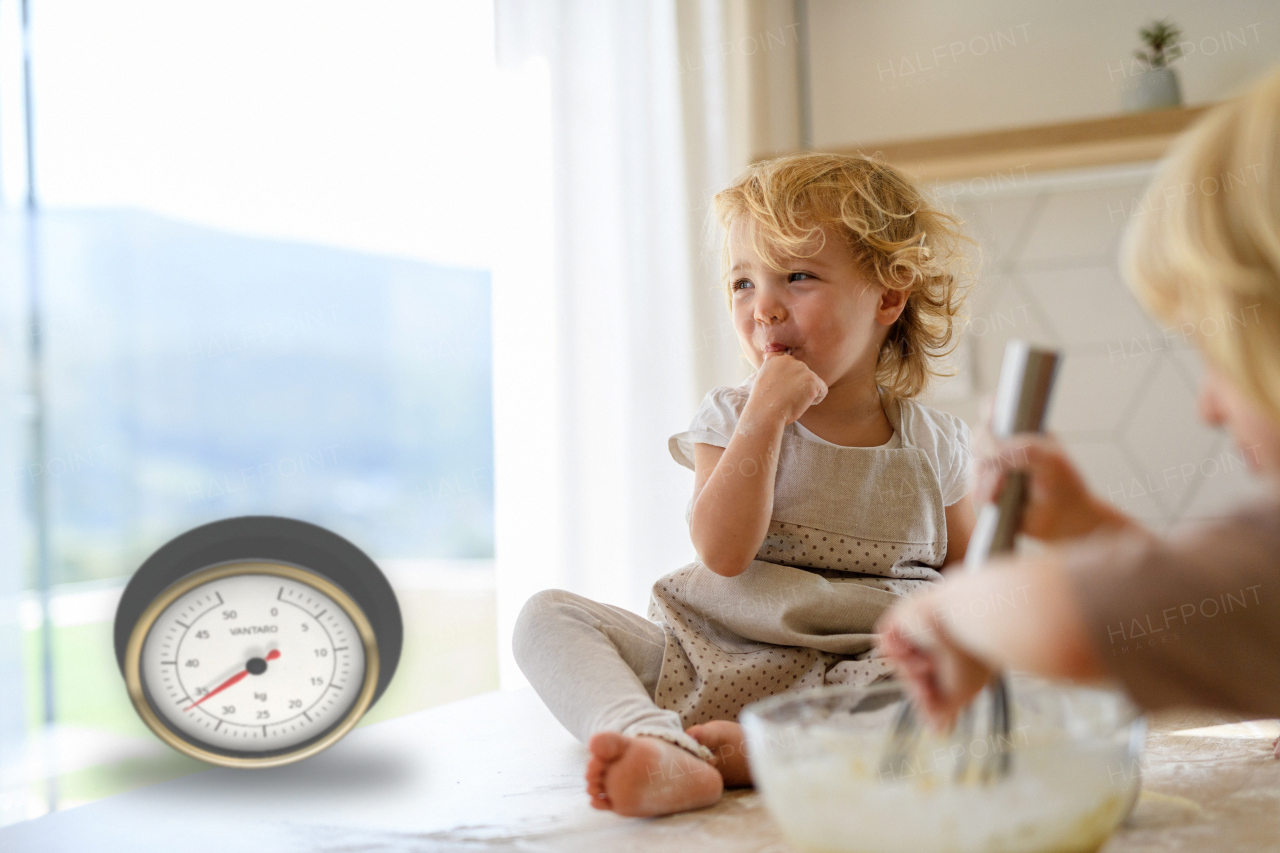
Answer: 34 kg
